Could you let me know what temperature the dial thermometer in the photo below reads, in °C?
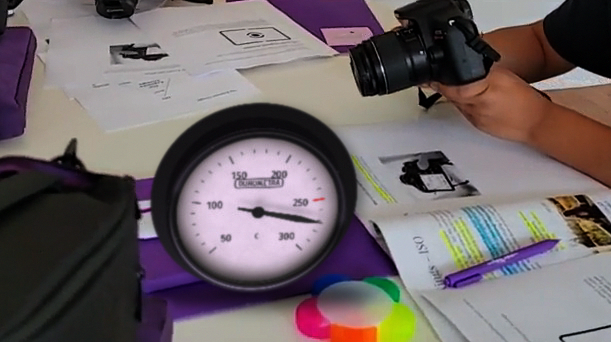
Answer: 270 °C
